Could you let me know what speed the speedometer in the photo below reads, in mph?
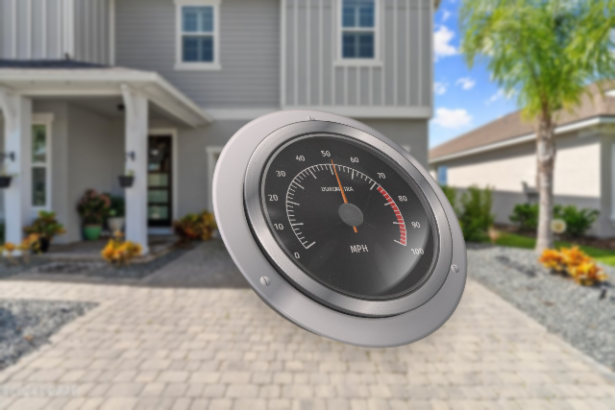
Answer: 50 mph
